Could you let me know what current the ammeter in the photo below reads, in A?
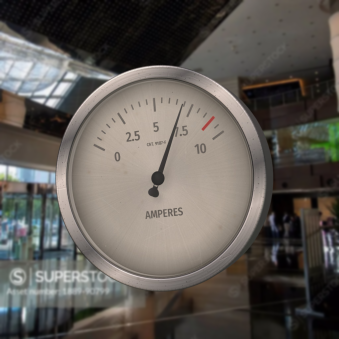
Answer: 7 A
